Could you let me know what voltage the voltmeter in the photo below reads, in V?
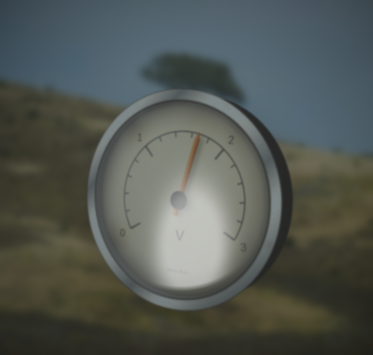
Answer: 1.7 V
